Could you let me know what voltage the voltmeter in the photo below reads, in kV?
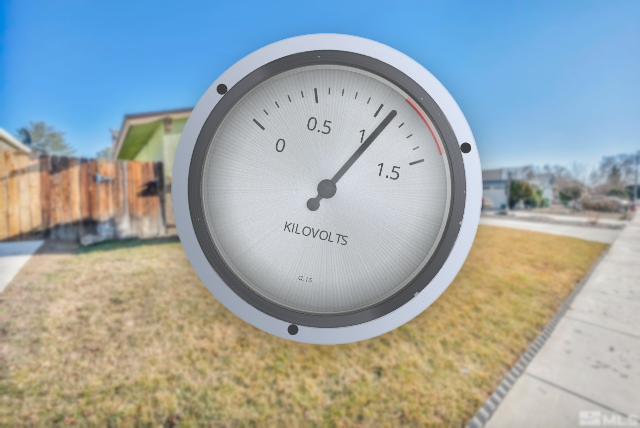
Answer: 1.1 kV
